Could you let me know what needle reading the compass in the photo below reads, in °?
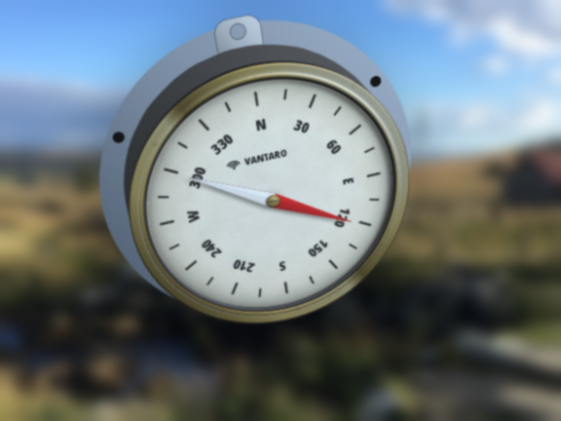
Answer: 120 °
